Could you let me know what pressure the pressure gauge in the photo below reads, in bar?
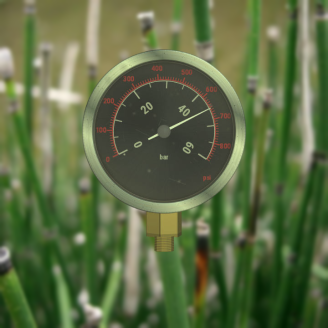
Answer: 45 bar
